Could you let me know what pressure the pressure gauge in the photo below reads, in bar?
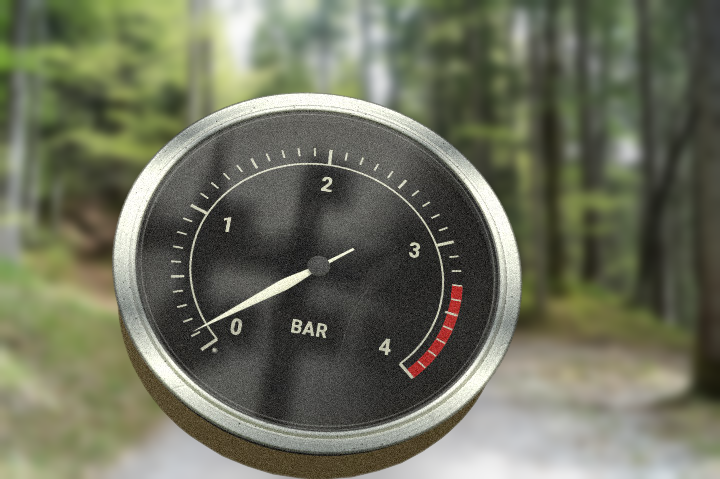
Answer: 0.1 bar
